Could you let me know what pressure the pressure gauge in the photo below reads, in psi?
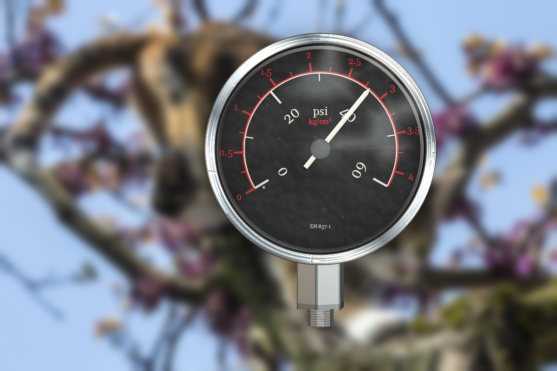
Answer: 40 psi
